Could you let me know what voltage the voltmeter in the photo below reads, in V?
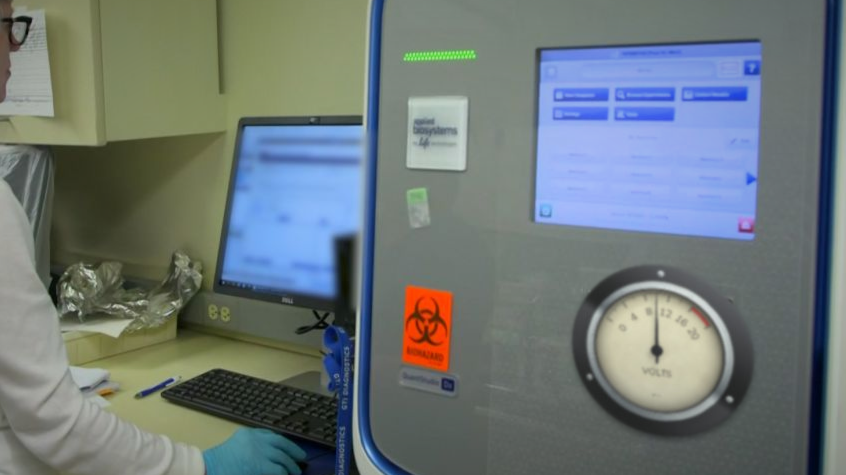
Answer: 10 V
